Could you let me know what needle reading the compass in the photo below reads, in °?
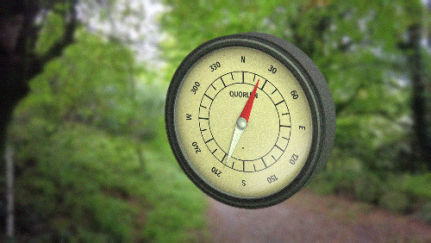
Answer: 22.5 °
